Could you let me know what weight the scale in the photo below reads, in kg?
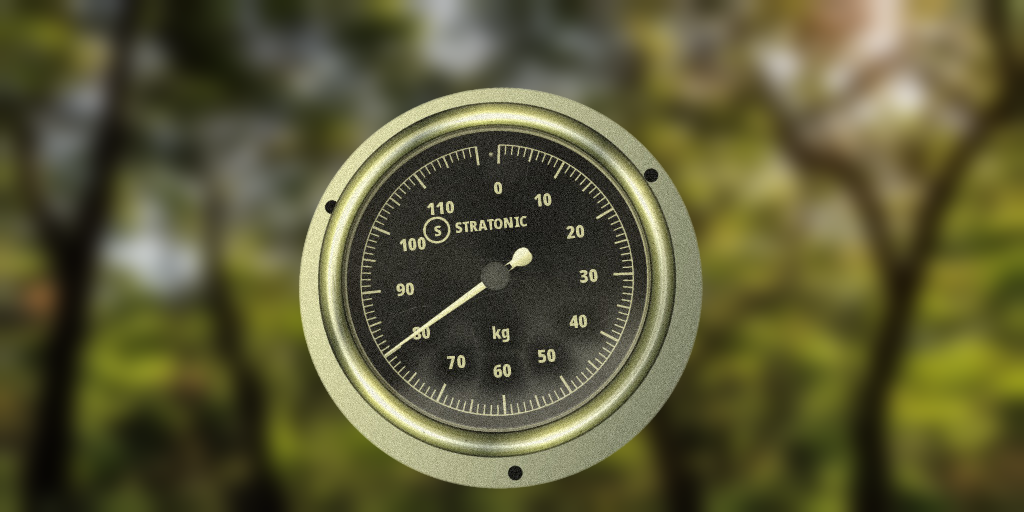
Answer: 80 kg
